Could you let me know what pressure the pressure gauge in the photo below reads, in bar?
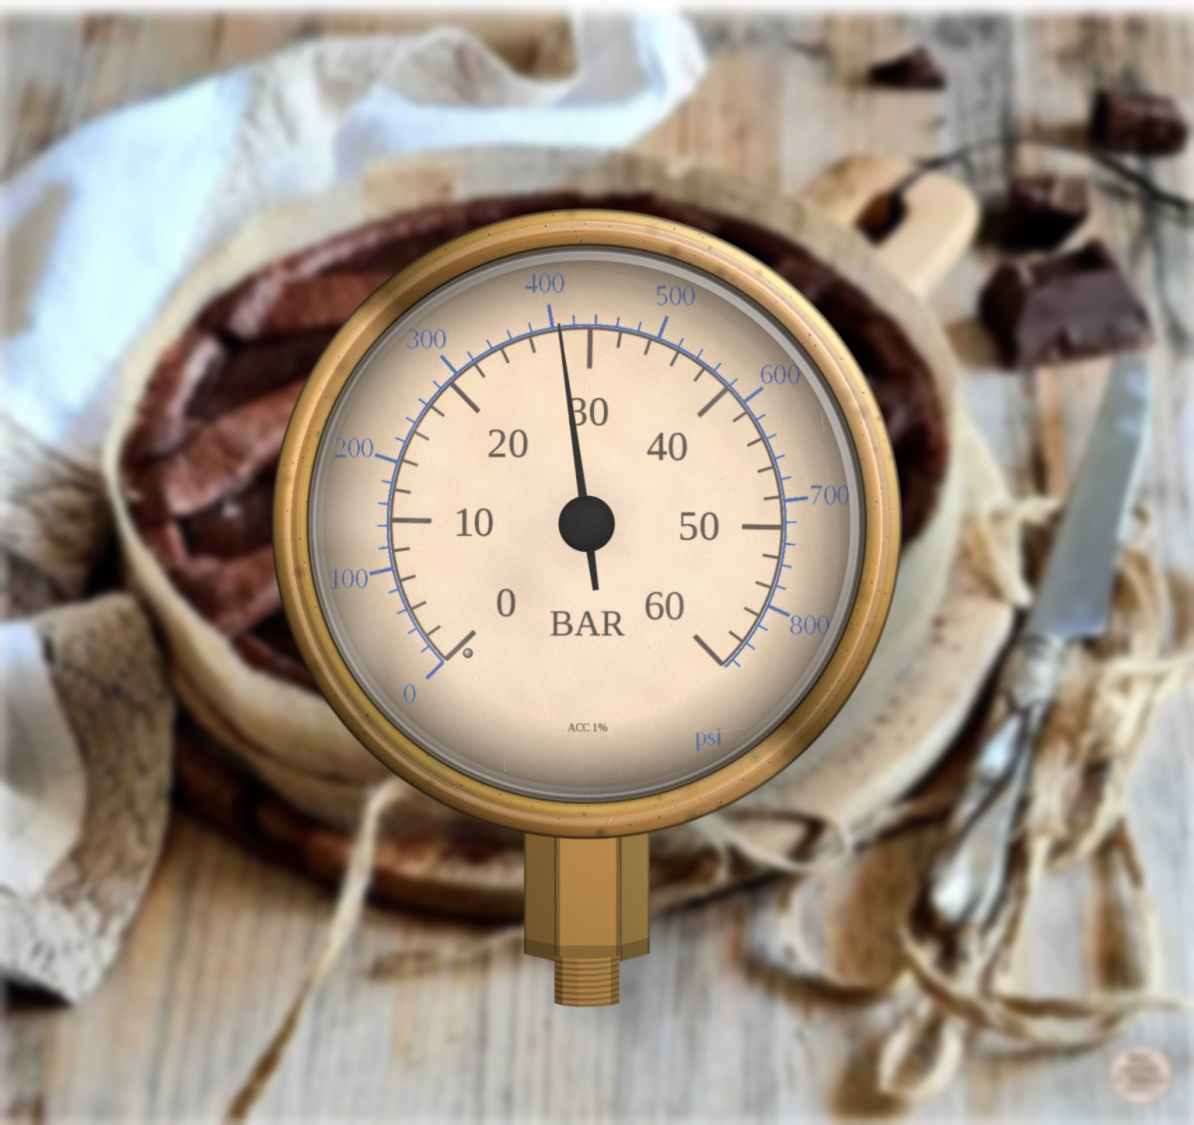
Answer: 28 bar
